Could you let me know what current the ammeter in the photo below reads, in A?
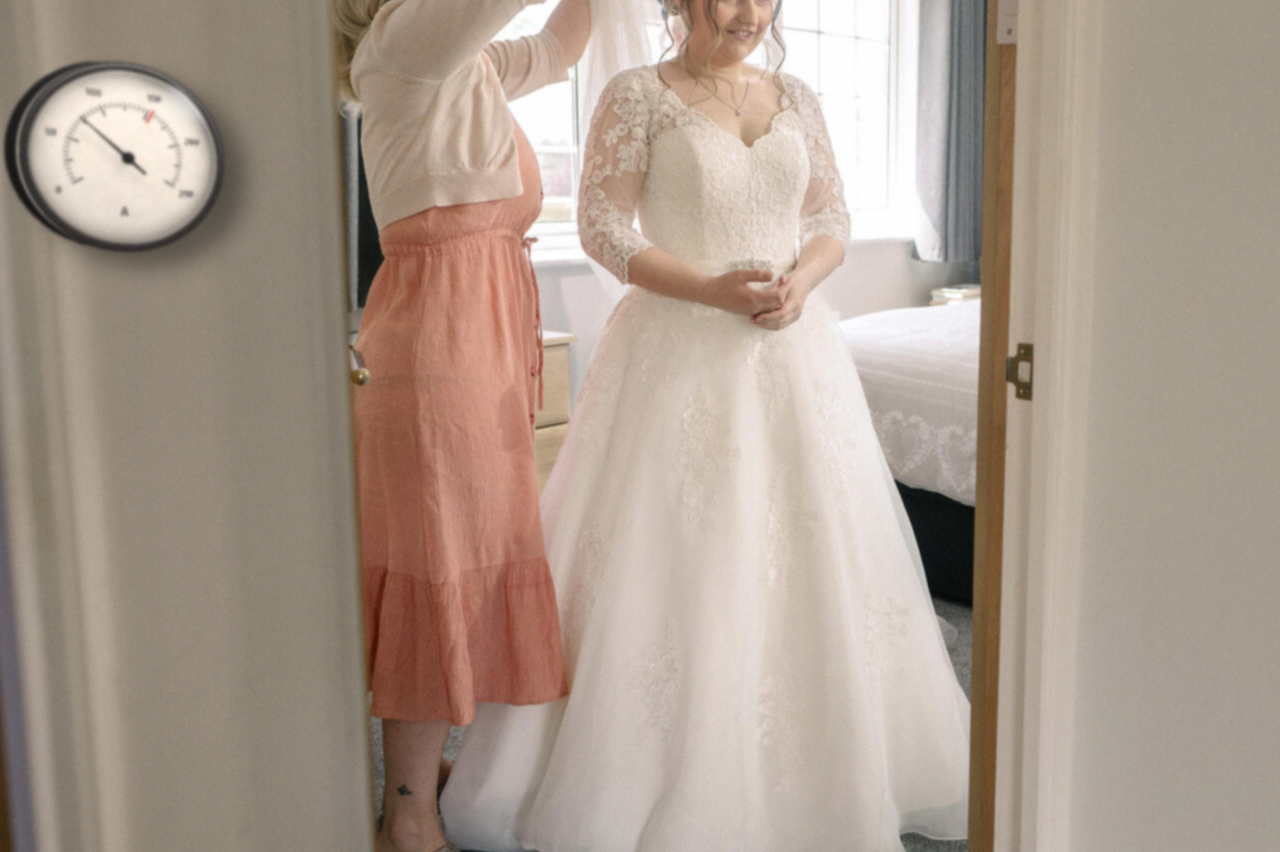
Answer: 75 A
